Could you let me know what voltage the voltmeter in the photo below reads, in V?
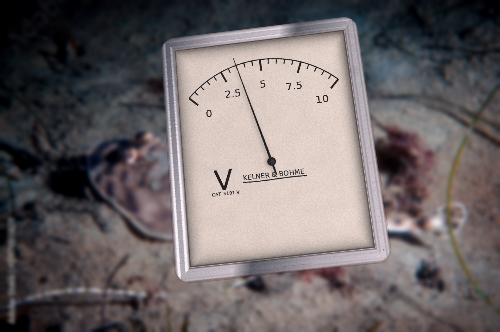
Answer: 3.5 V
